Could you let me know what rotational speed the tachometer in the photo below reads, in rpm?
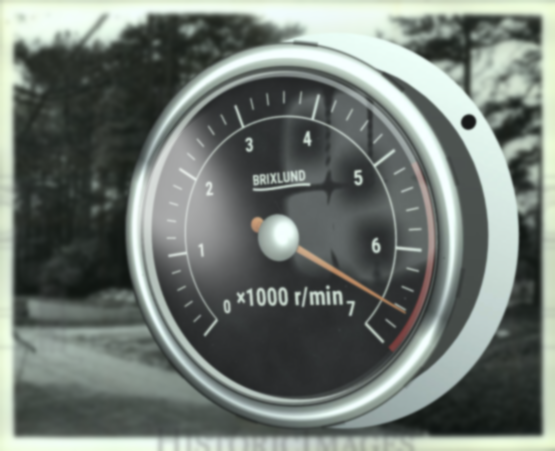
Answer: 6600 rpm
